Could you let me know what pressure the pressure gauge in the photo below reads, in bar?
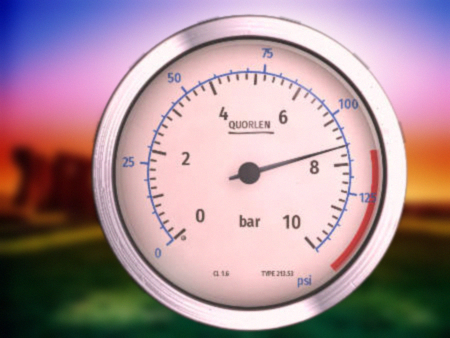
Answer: 7.6 bar
